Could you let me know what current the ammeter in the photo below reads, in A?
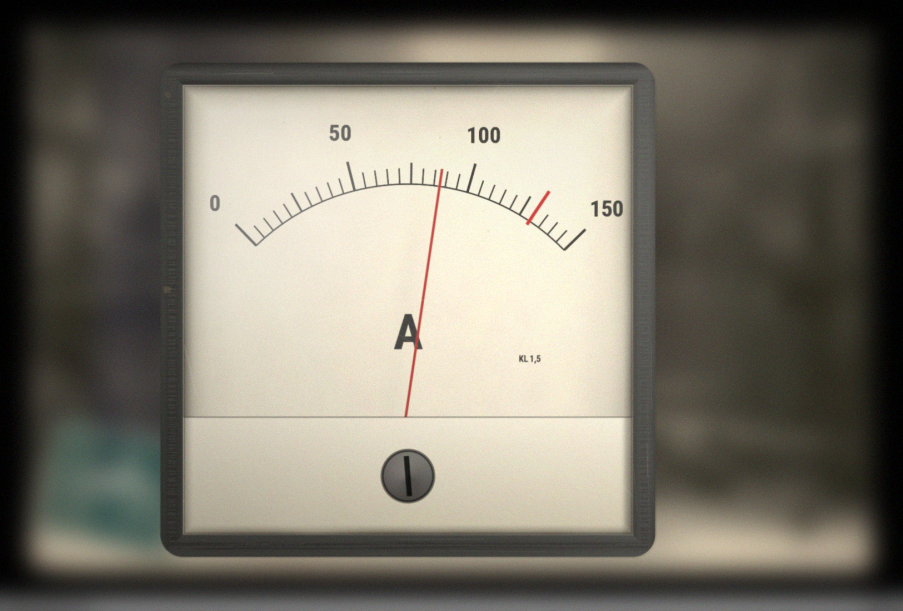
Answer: 87.5 A
